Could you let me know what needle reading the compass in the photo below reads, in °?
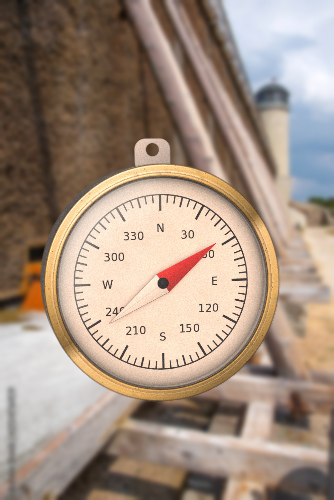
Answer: 55 °
